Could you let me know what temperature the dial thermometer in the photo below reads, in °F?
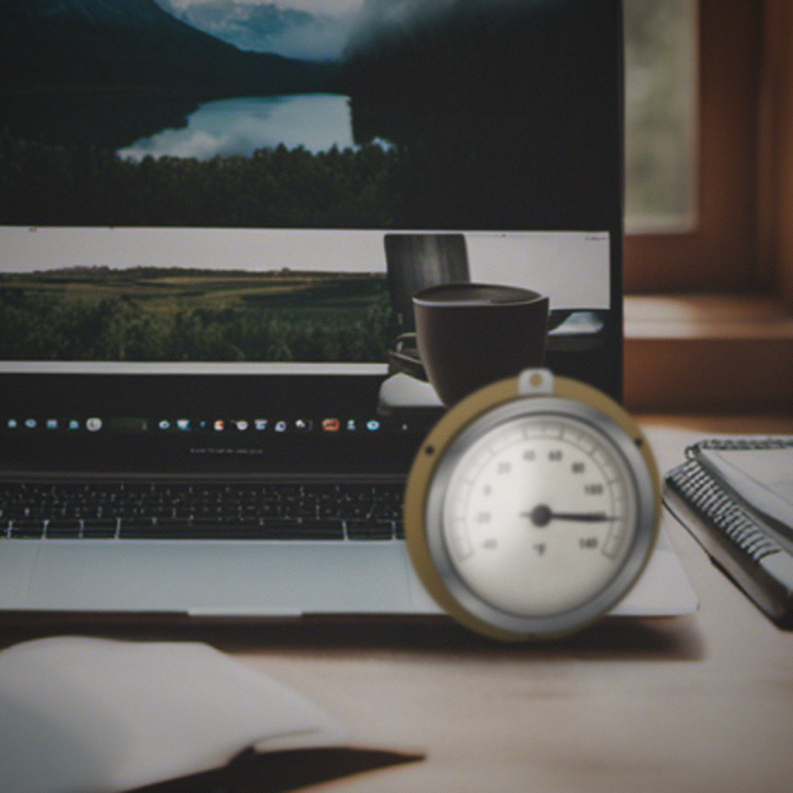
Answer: 120 °F
